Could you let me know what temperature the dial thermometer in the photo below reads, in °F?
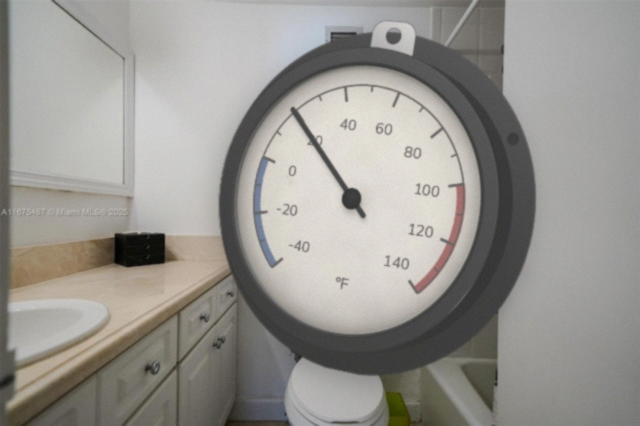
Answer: 20 °F
